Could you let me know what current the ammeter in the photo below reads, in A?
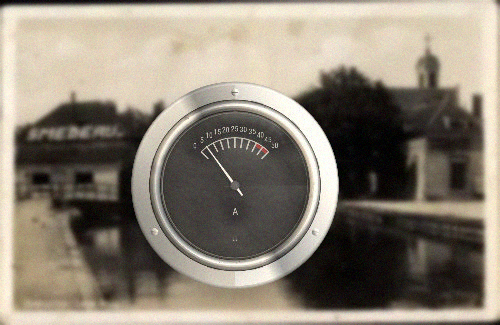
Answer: 5 A
